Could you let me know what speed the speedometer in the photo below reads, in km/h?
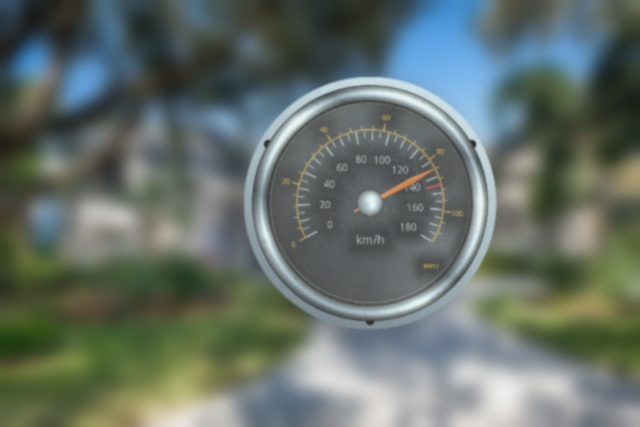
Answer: 135 km/h
